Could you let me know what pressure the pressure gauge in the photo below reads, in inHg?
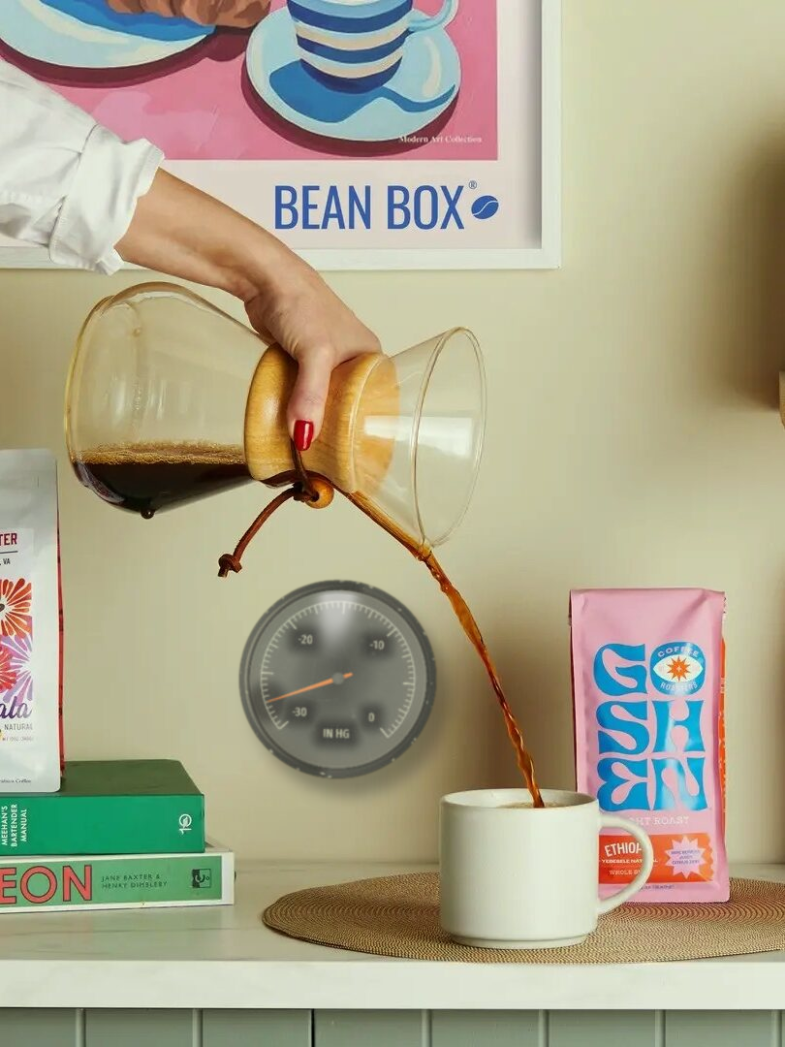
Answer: -27.5 inHg
